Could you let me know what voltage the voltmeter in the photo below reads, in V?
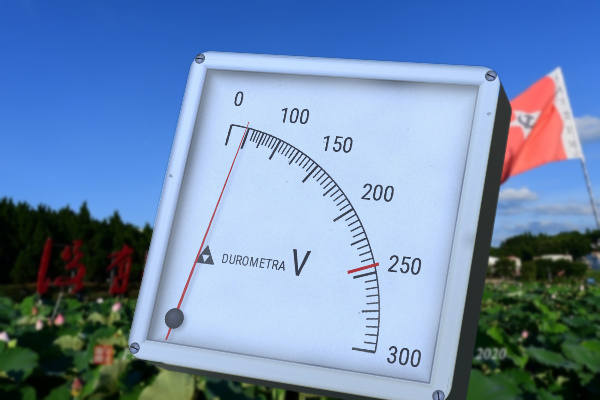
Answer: 50 V
